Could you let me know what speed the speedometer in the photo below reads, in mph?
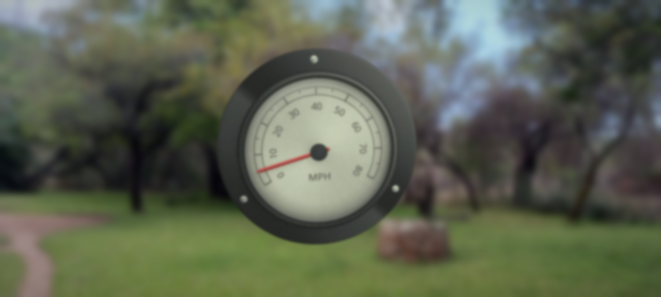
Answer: 5 mph
